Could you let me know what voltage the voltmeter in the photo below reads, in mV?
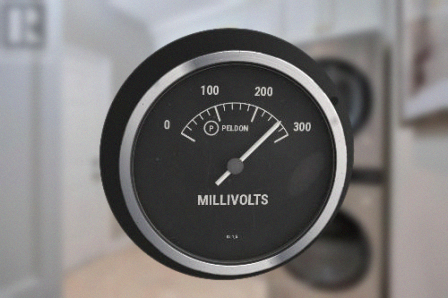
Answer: 260 mV
